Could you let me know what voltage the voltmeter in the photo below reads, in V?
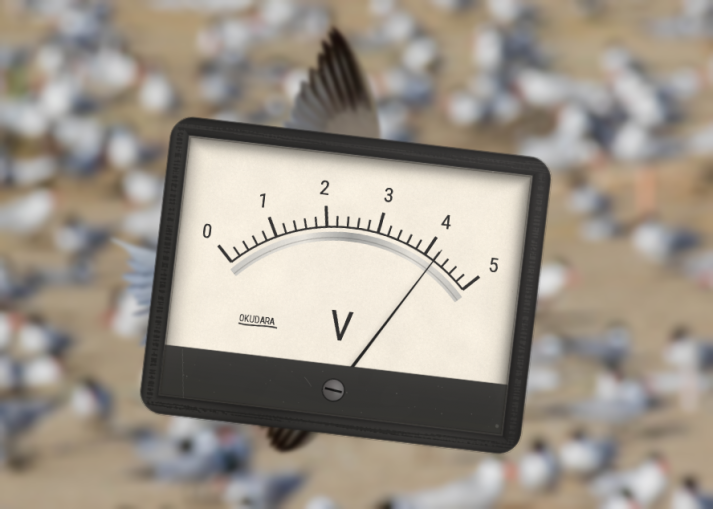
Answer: 4.2 V
